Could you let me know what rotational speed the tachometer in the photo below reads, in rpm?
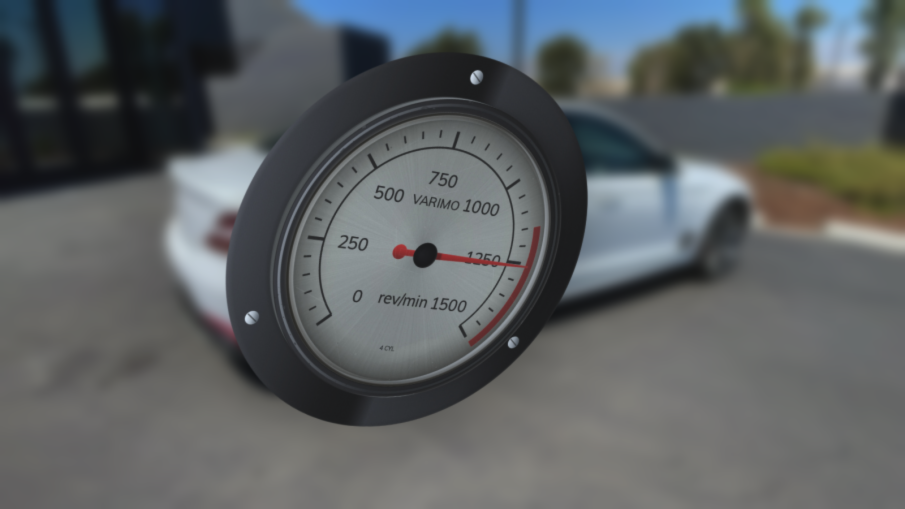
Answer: 1250 rpm
